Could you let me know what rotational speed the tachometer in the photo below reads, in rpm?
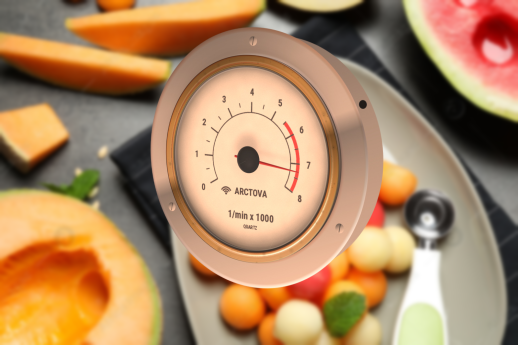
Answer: 7250 rpm
